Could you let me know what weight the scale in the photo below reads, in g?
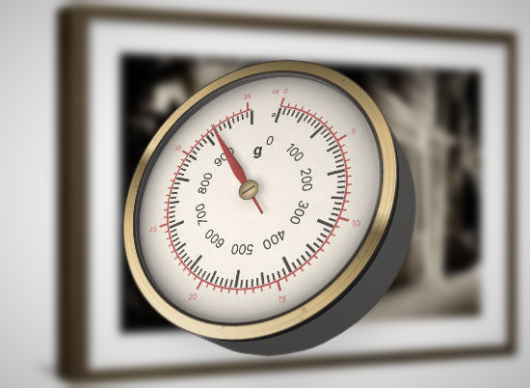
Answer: 920 g
